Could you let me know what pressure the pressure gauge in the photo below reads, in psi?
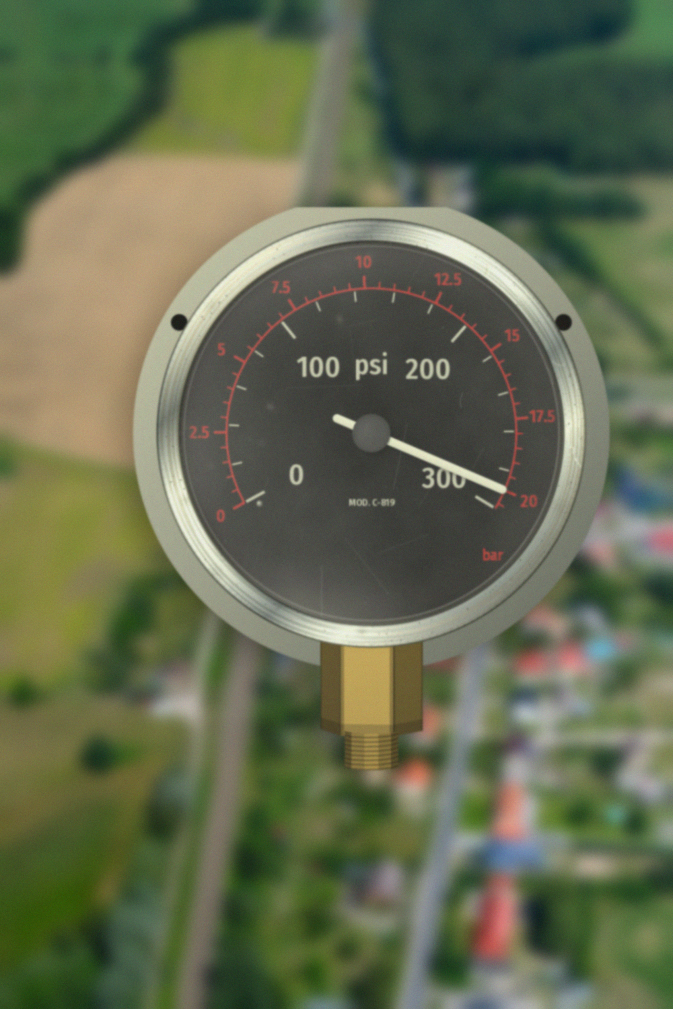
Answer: 290 psi
